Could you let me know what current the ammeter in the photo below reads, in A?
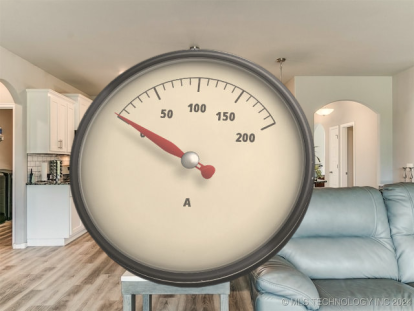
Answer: 0 A
